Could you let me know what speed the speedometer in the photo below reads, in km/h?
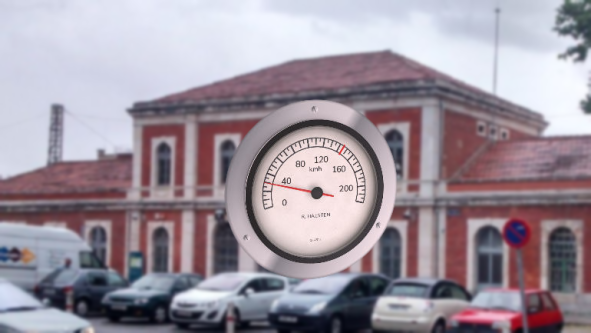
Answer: 30 km/h
